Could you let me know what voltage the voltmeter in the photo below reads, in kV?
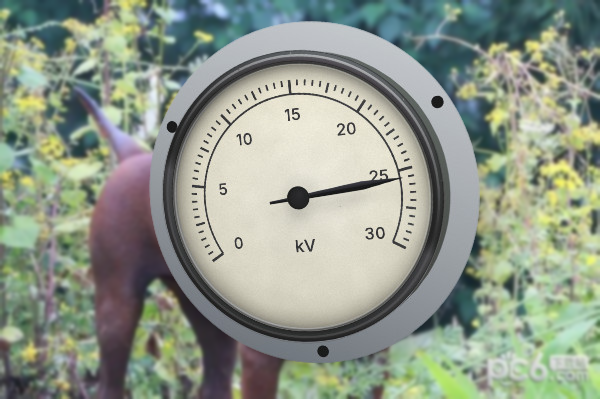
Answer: 25.5 kV
